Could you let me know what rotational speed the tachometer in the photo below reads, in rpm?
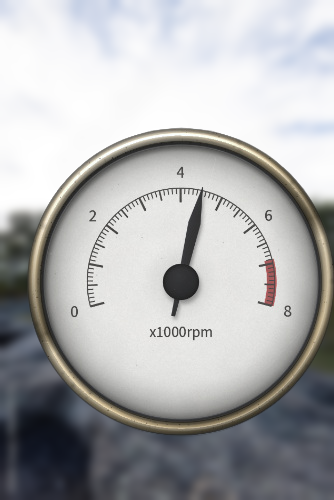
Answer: 4500 rpm
